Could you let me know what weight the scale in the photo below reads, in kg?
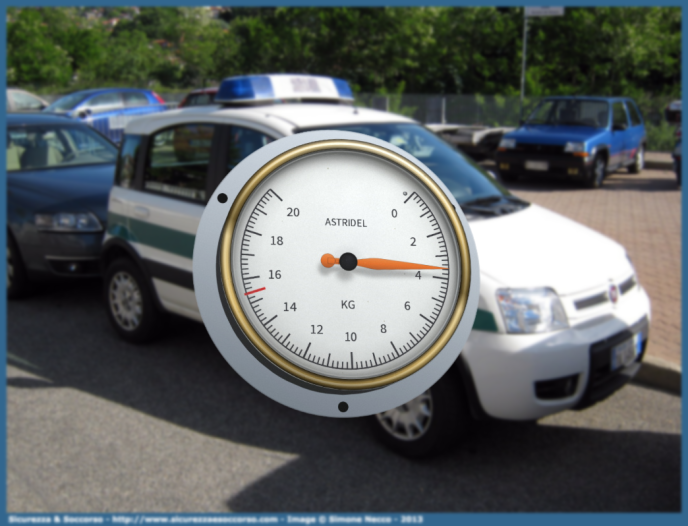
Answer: 3.6 kg
